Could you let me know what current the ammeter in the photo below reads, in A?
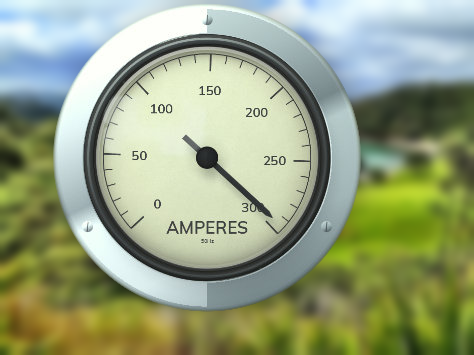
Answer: 295 A
